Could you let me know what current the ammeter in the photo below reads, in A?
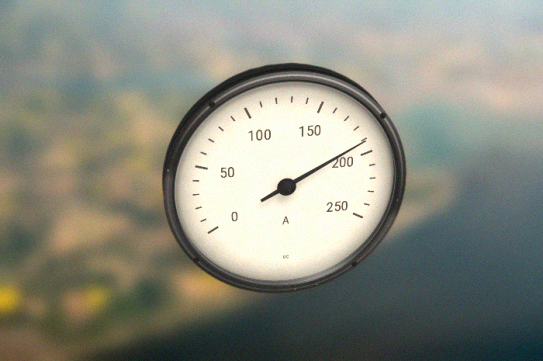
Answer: 190 A
